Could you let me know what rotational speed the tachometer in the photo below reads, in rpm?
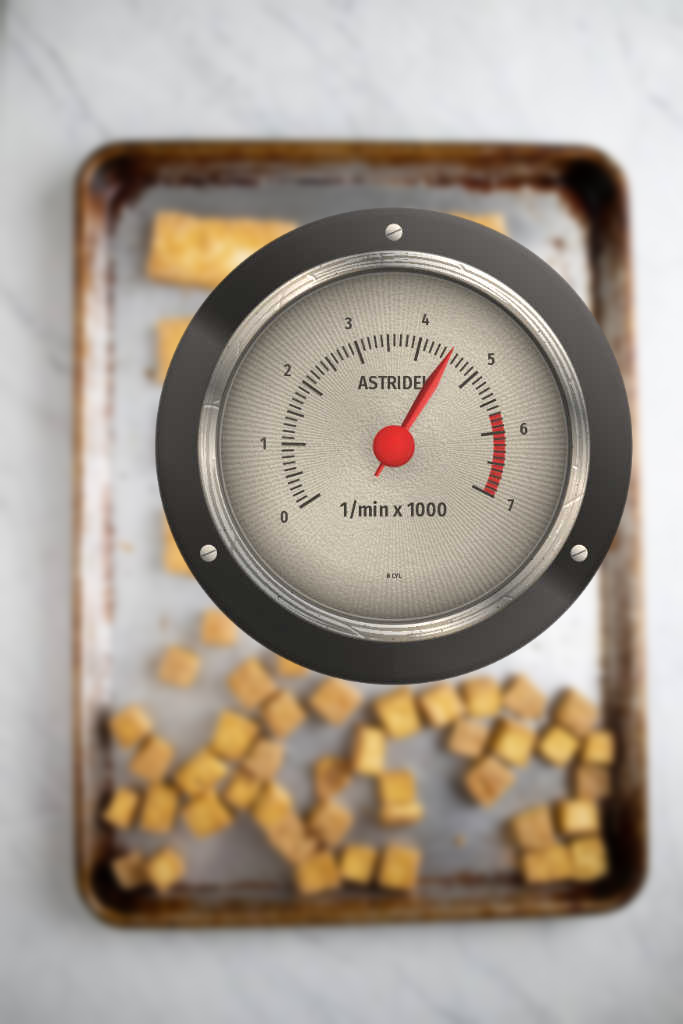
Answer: 4500 rpm
